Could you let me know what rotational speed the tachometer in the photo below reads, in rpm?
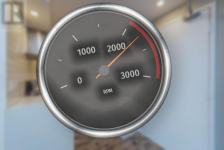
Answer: 2250 rpm
